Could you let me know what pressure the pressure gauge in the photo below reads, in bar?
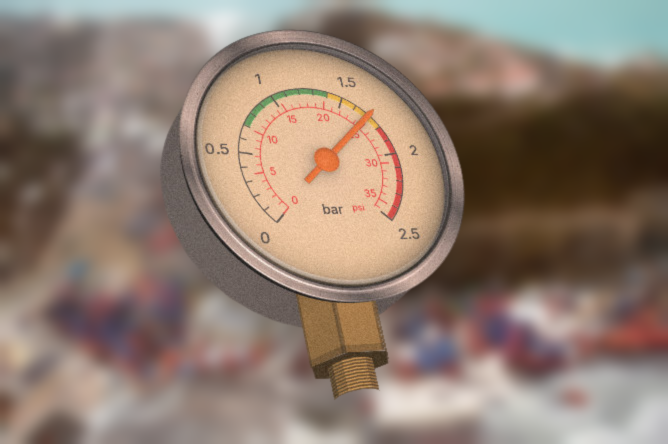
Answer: 1.7 bar
